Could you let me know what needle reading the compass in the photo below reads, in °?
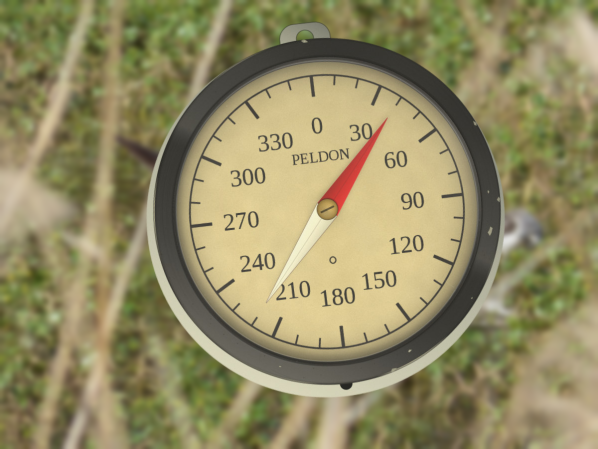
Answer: 40 °
